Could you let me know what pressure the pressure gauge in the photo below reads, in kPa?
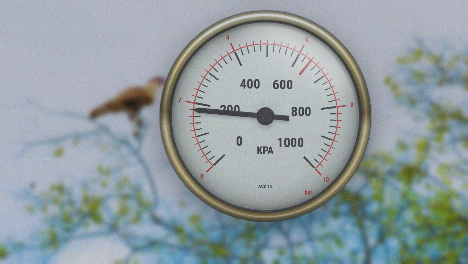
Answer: 180 kPa
